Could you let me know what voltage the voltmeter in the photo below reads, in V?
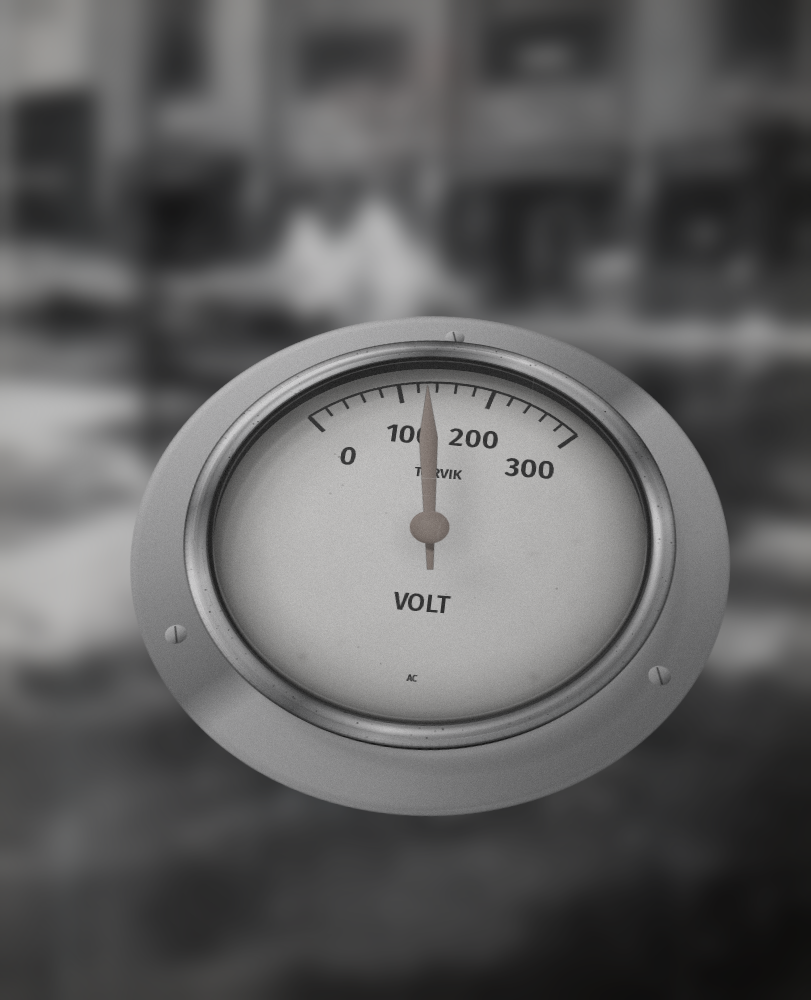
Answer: 130 V
